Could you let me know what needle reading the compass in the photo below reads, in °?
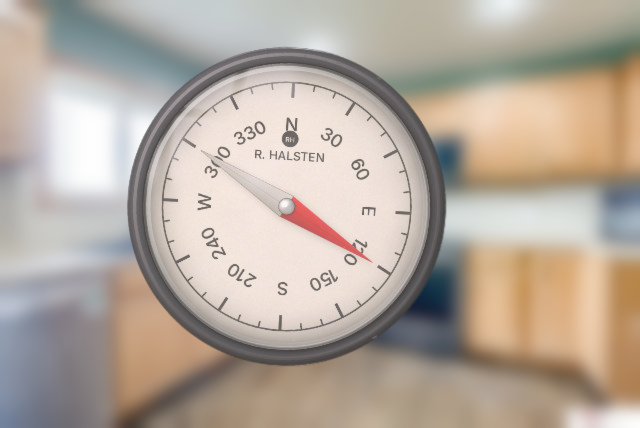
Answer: 120 °
